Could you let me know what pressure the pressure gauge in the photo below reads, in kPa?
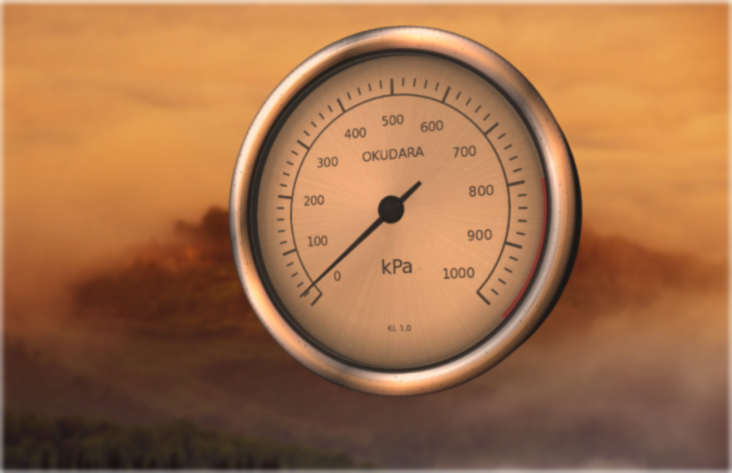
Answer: 20 kPa
